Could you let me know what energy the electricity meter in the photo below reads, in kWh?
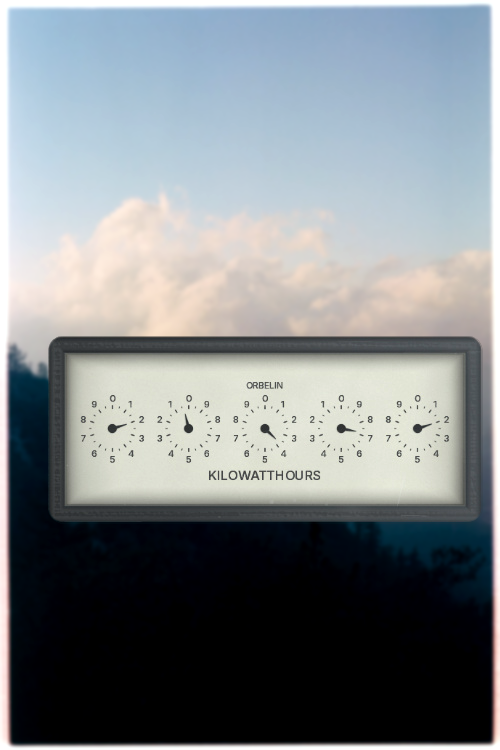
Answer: 20372 kWh
